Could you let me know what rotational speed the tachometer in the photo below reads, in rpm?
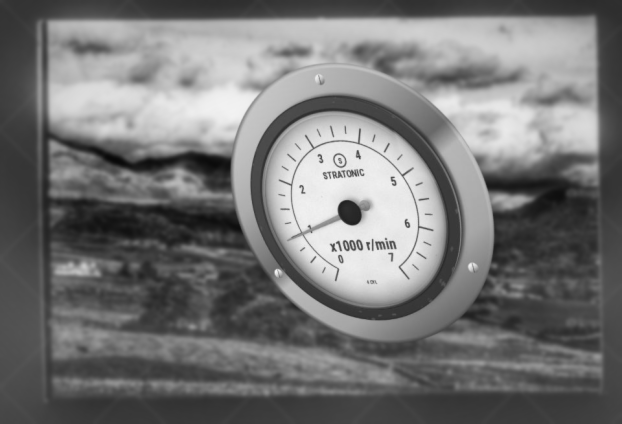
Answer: 1000 rpm
